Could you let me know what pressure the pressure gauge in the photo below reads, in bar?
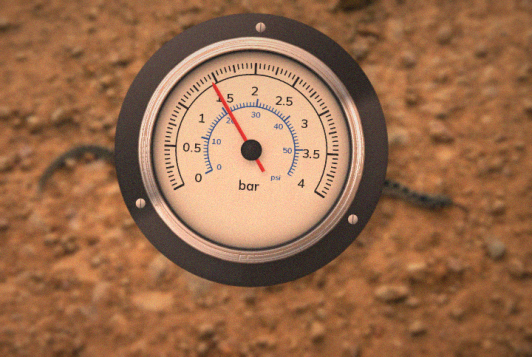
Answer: 1.45 bar
